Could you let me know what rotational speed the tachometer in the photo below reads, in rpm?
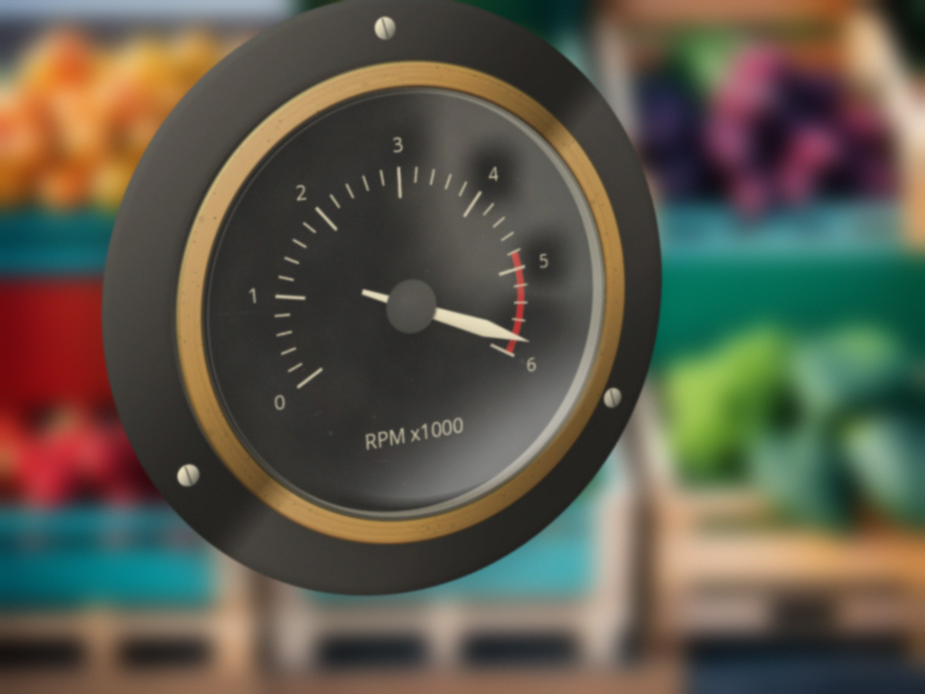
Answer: 5800 rpm
